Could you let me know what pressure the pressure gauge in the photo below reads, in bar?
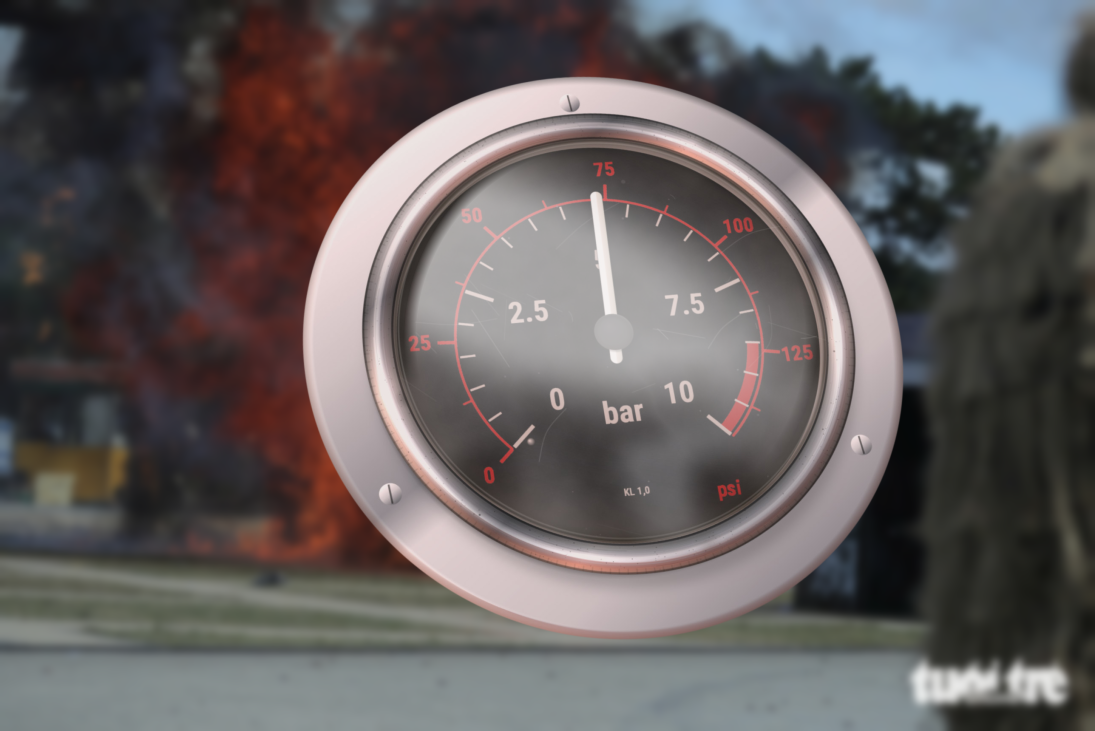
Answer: 5 bar
